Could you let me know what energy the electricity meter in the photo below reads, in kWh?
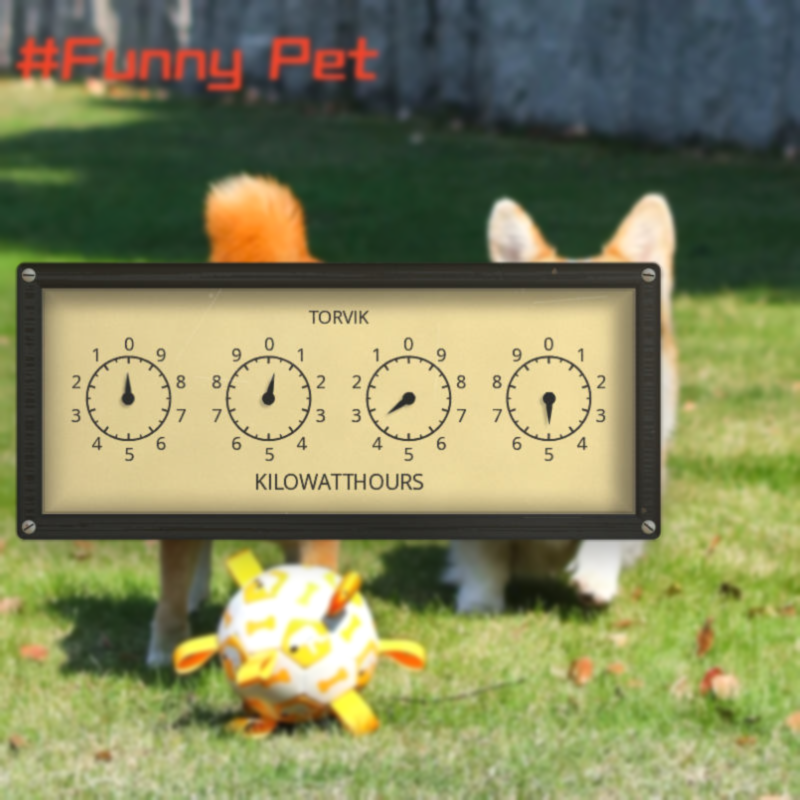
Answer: 35 kWh
